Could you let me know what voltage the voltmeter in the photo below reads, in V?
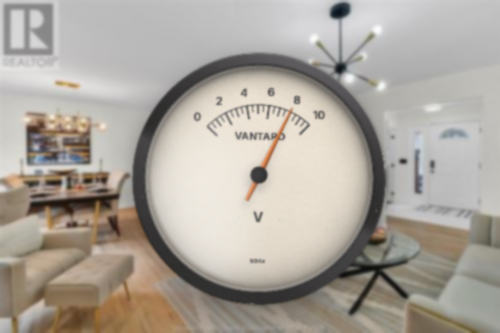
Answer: 8 V
